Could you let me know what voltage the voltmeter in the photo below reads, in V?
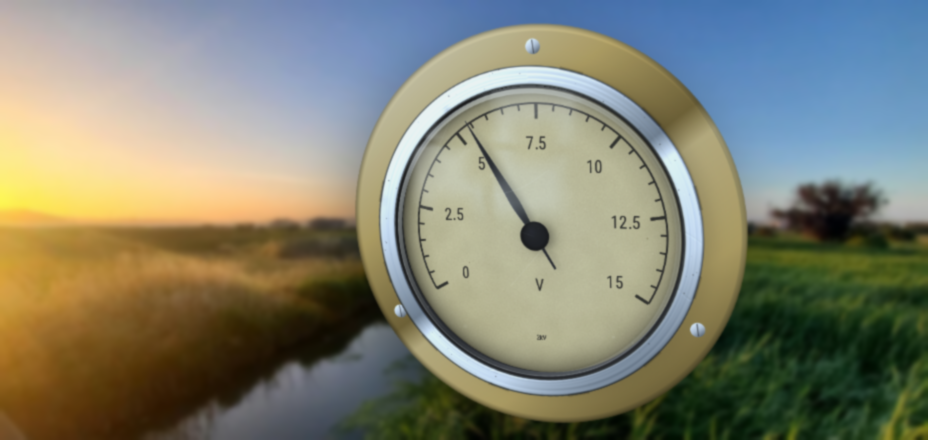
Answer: 5.5 V
